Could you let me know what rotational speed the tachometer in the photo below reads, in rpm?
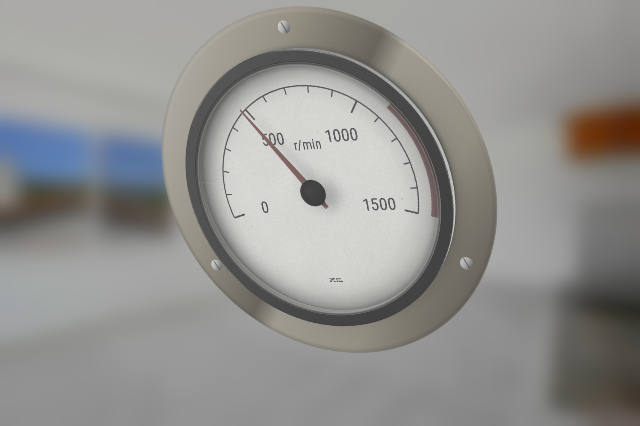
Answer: 500 rpm
